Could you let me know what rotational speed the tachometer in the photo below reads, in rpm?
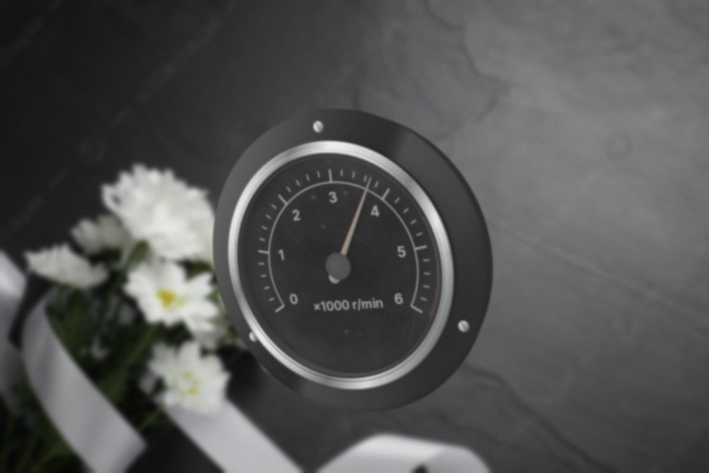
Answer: 3700 rpm
